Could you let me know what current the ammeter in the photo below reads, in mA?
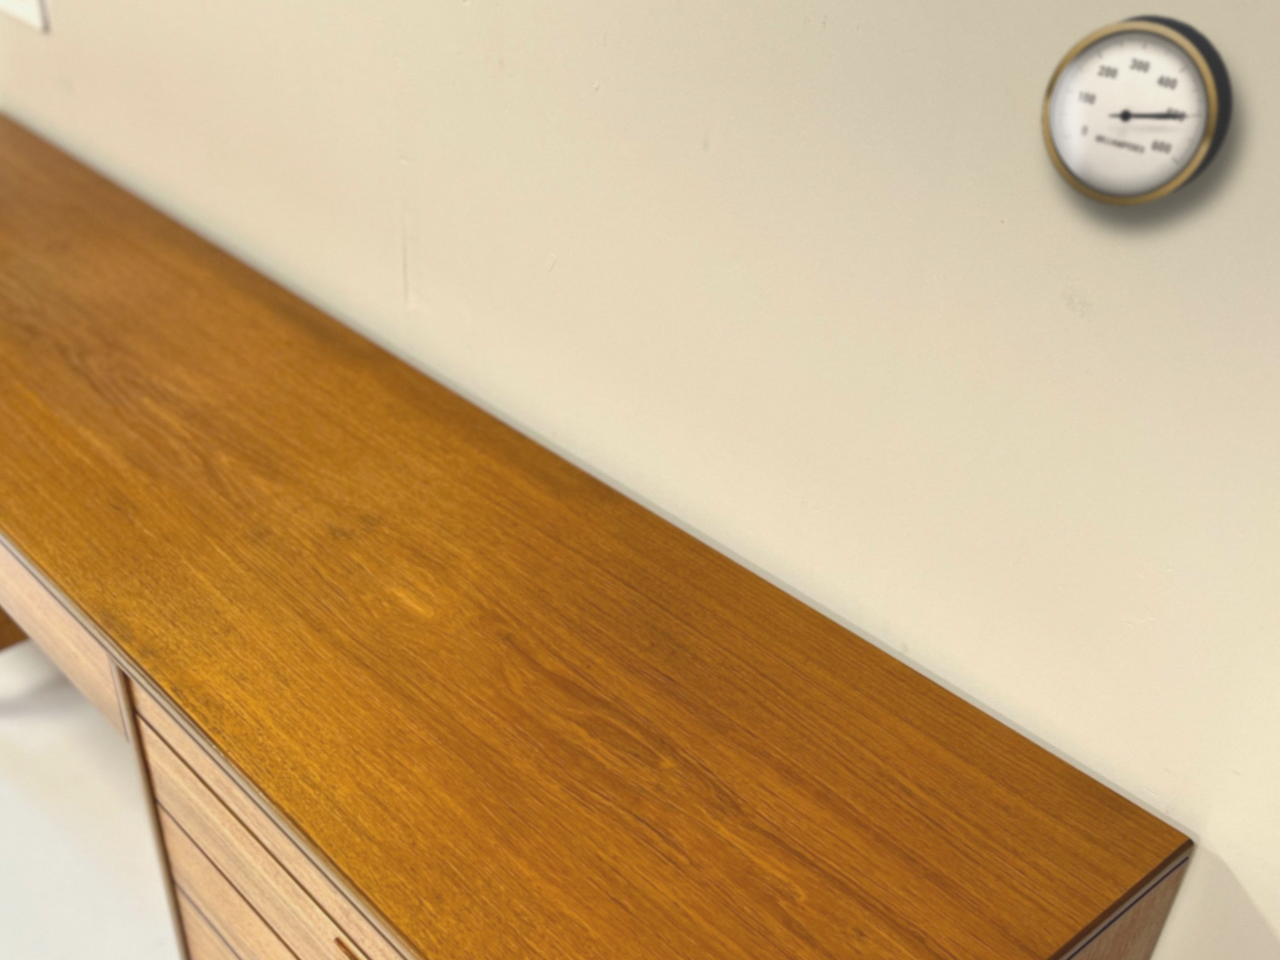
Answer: 500 mA
